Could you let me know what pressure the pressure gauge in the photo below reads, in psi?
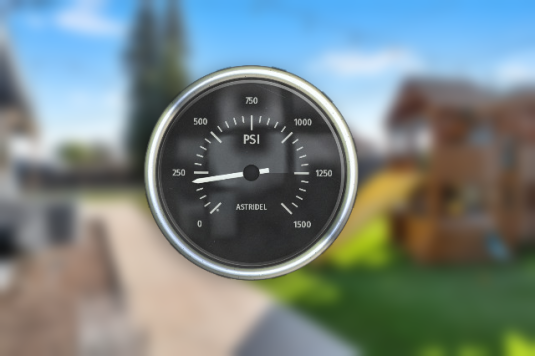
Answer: 200 psi
